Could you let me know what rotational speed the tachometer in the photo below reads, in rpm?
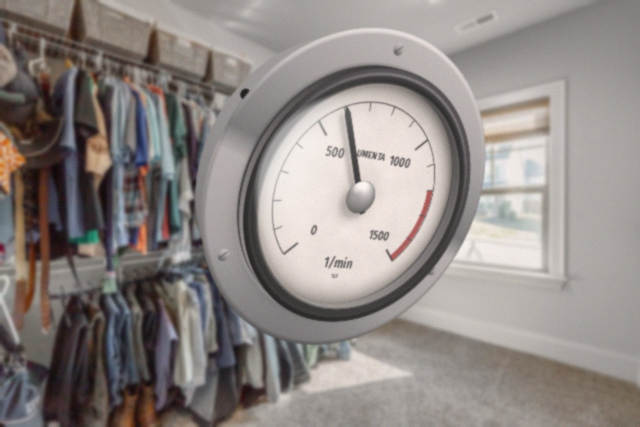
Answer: 600 rpm
